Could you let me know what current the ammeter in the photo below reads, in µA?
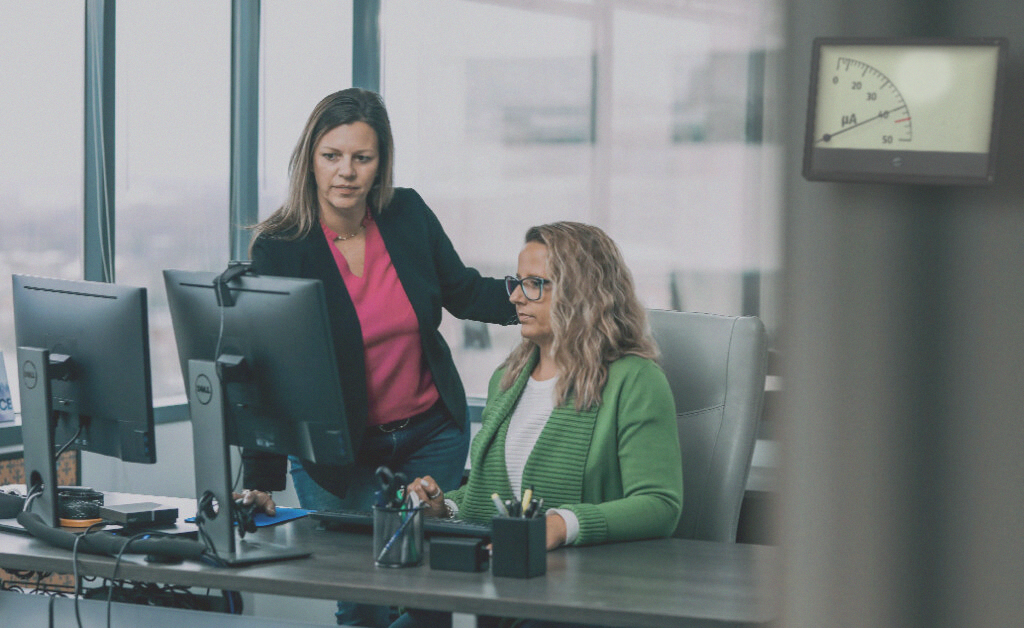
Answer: 40 µA
